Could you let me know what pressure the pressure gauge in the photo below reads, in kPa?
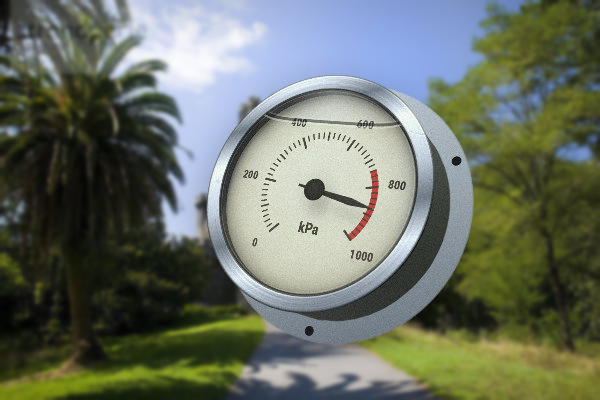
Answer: 880 kPa
